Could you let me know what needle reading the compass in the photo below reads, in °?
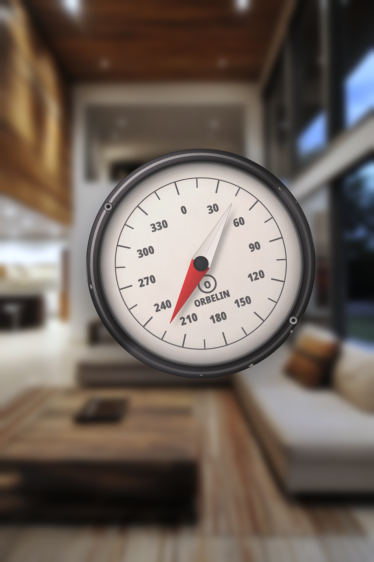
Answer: 225 °
